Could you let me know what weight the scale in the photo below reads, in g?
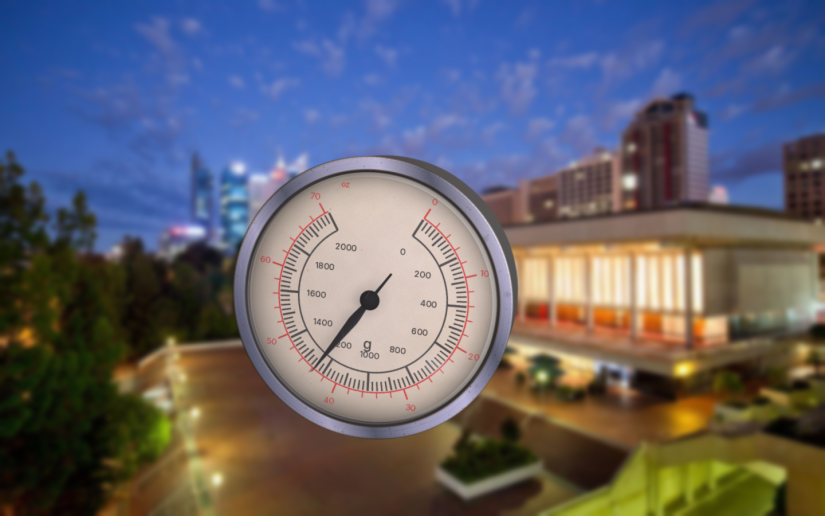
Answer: 1240 g
